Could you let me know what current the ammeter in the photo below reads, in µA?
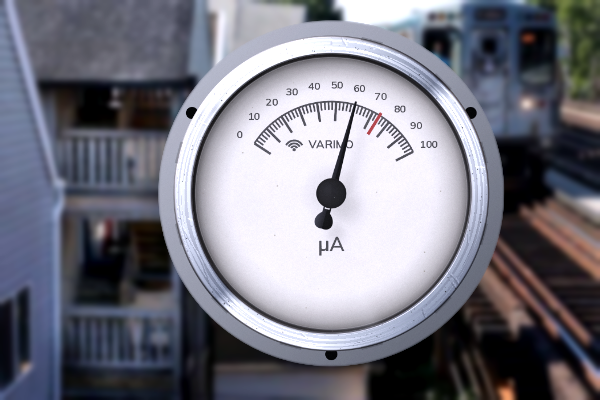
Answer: 60 µA
